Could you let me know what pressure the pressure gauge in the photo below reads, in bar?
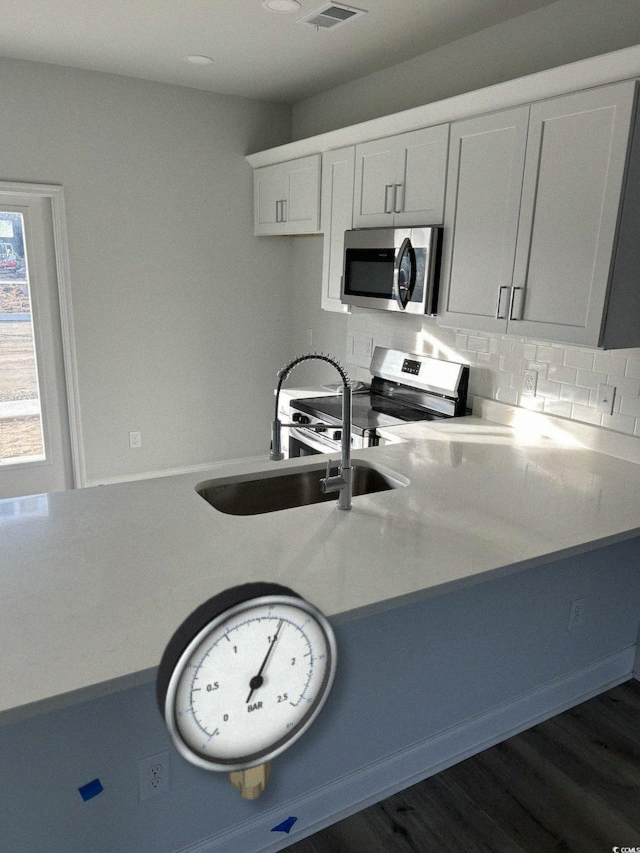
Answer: 1.5 bar
